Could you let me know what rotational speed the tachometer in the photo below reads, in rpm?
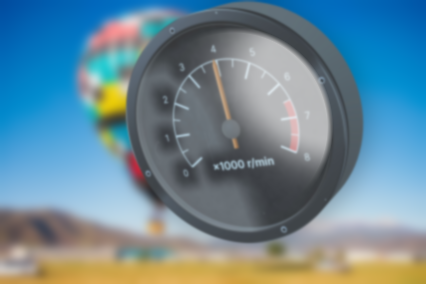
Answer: 4000 rpm
